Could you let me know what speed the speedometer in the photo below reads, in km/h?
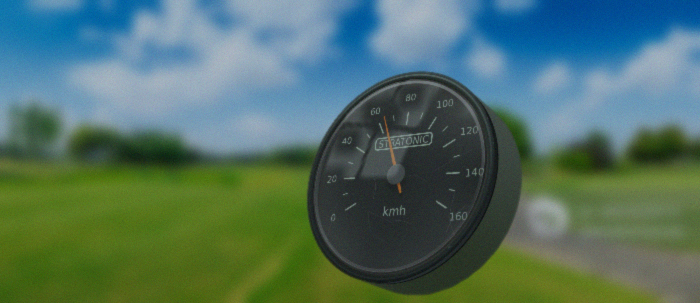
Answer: 65 km/h
